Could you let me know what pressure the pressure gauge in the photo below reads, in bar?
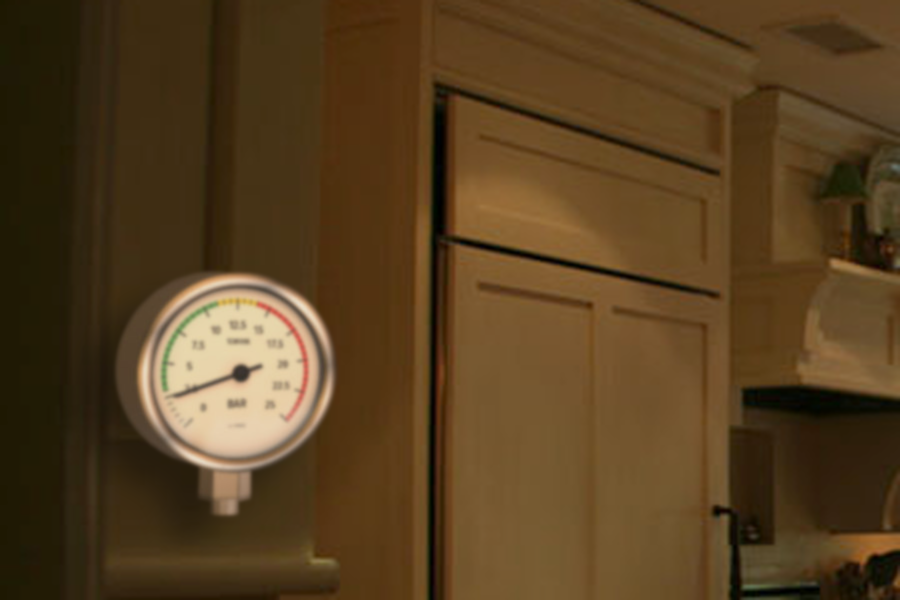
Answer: 2.5 bar
